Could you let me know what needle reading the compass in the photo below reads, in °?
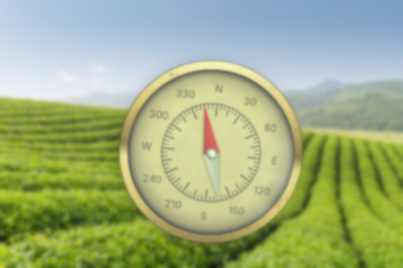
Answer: 345 °
